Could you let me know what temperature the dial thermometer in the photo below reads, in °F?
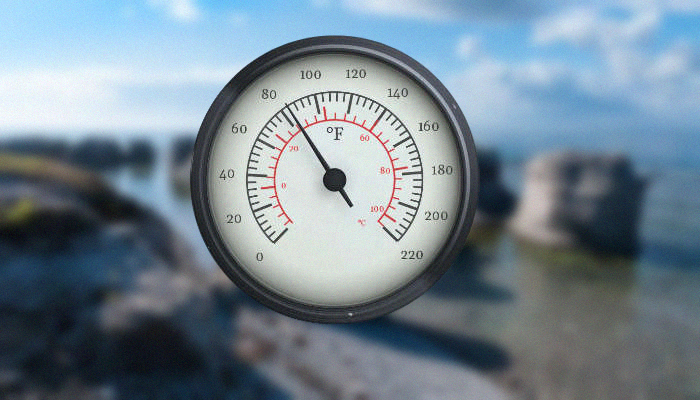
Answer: 84 °F
